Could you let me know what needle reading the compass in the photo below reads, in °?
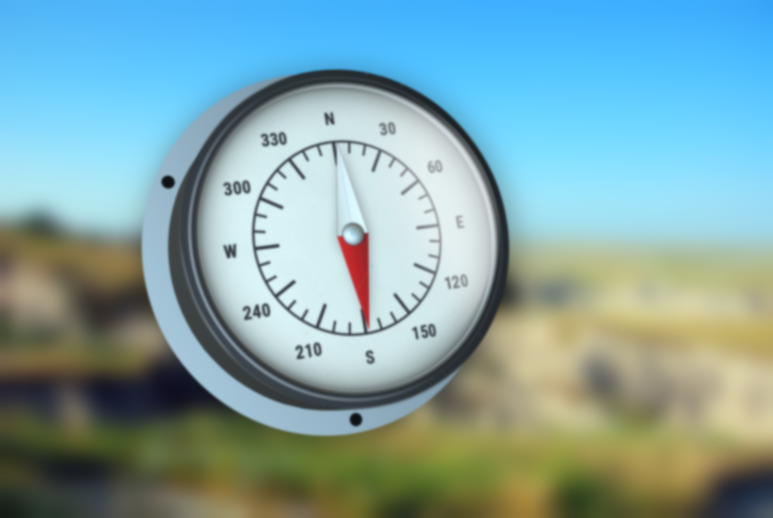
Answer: 180 °
